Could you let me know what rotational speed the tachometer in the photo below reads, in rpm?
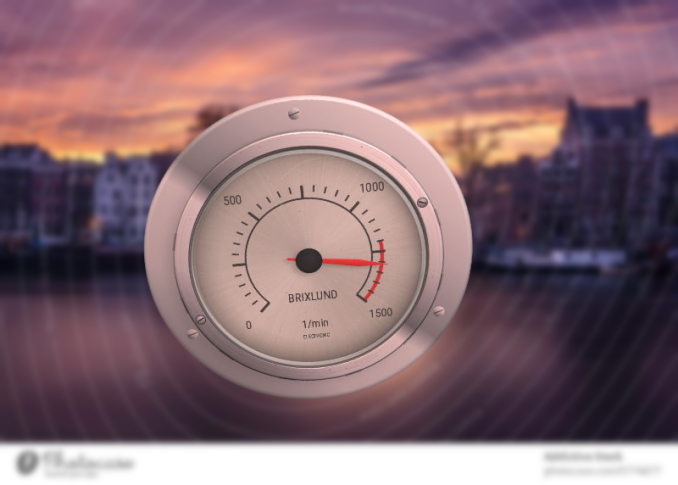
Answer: 1300 rpm
